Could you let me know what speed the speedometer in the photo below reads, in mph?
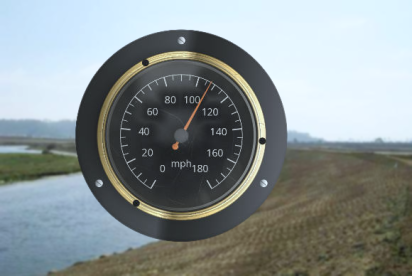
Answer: 107.5 mph
